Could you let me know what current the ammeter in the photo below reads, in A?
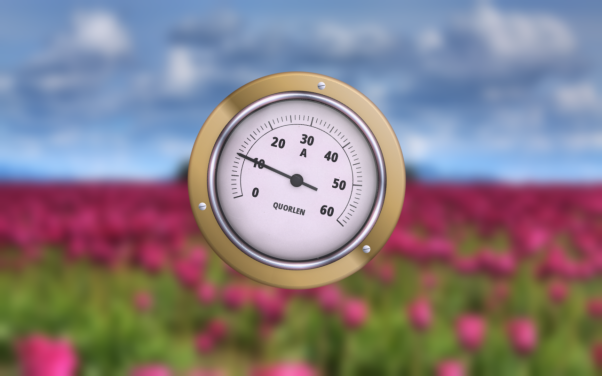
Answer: 10 A
